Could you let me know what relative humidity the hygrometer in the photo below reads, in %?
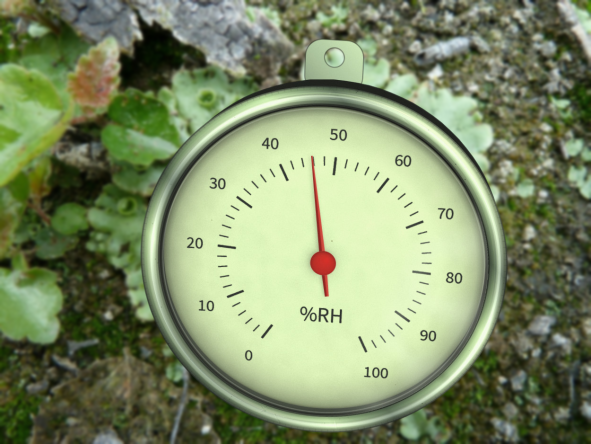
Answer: 46 %
